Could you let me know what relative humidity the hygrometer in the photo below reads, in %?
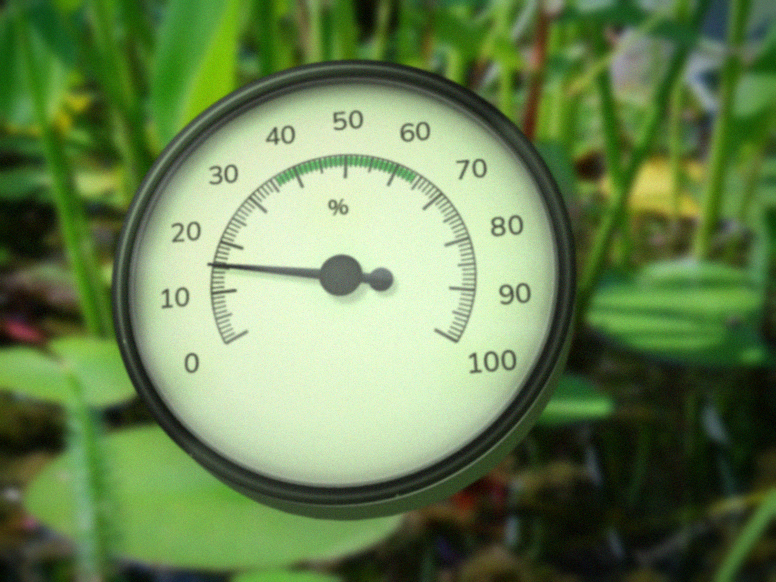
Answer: 15 %
